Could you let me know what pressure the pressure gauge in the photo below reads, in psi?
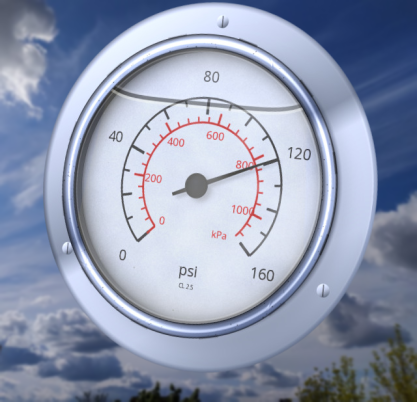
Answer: 120 psi
